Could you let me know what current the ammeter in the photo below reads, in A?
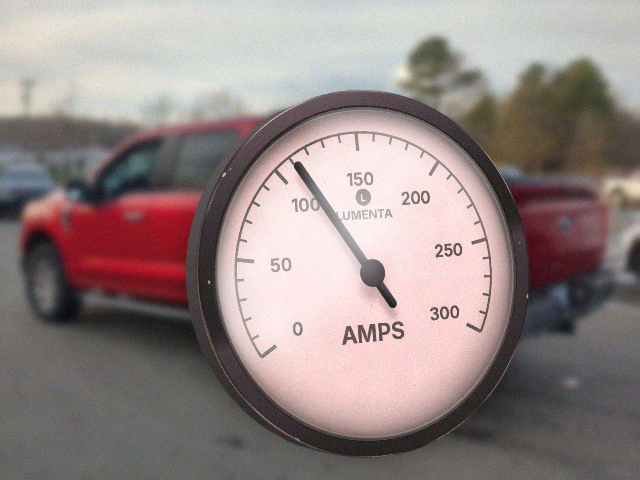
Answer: 110 A
